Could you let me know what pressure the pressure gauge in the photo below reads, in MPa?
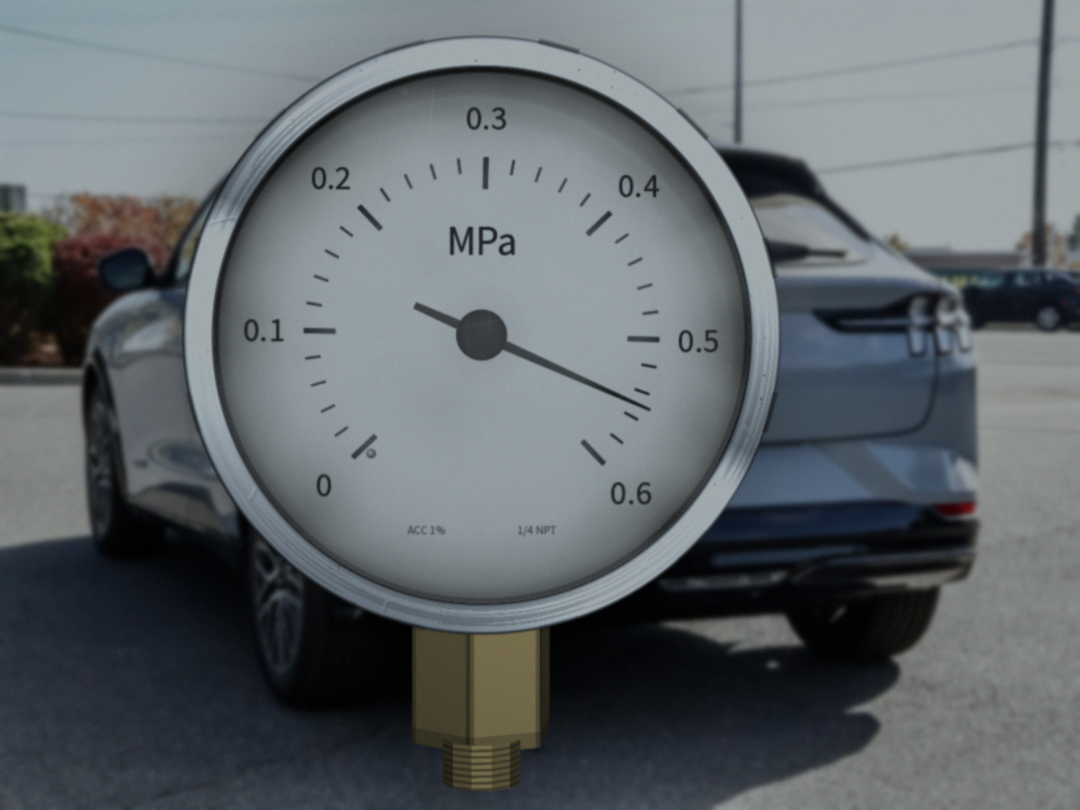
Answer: 0.55 MPa
